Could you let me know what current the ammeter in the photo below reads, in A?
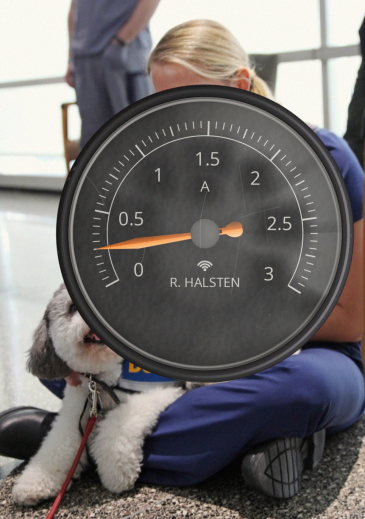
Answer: 0.25 A
